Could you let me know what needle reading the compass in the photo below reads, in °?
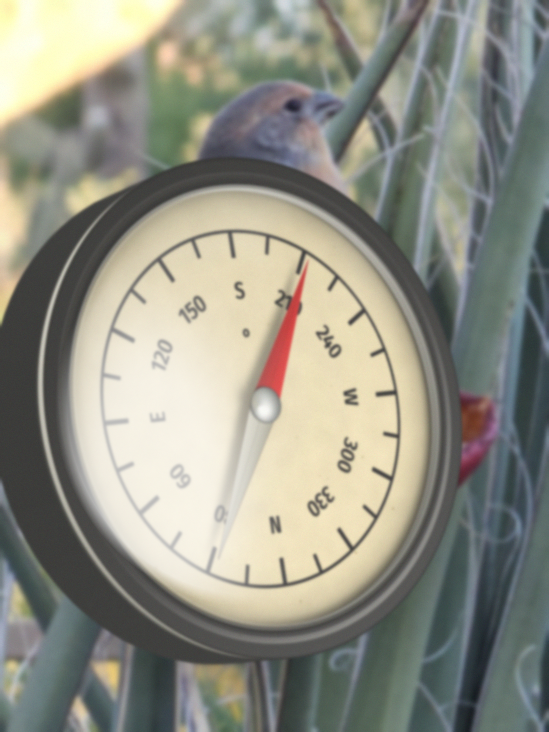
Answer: 210 °
